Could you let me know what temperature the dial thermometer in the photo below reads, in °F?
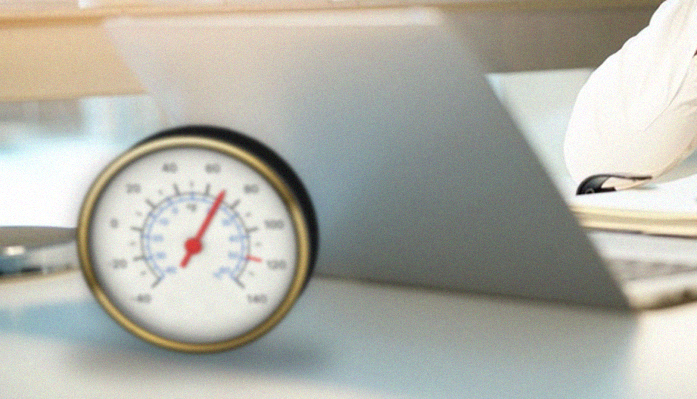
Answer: 70 °F
